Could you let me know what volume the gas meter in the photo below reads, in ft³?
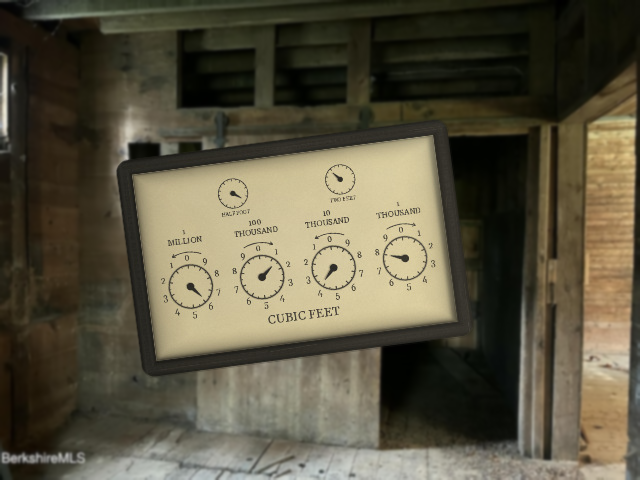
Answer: 613800 ft³
